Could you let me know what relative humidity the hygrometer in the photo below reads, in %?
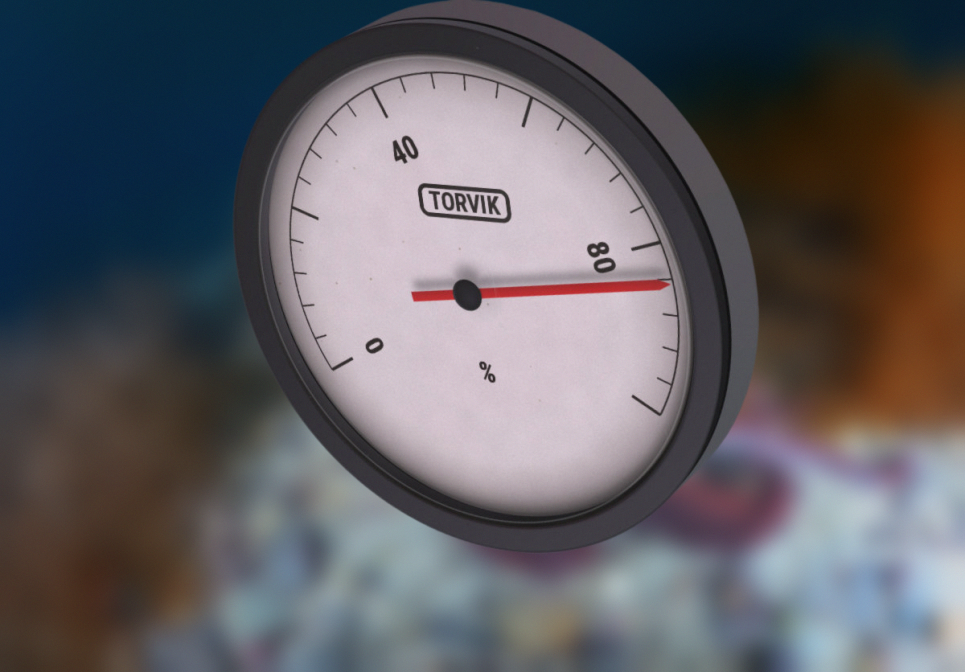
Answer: 84 %
